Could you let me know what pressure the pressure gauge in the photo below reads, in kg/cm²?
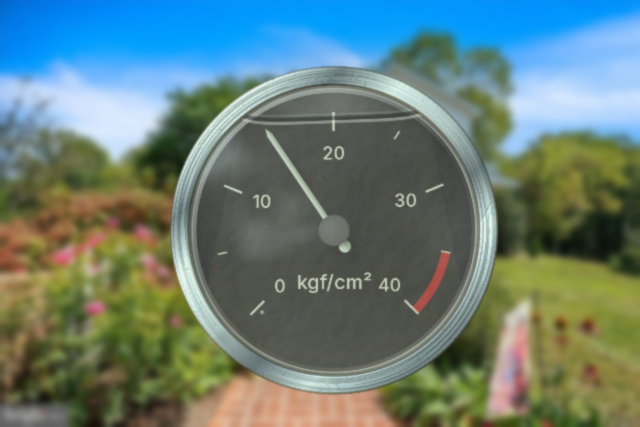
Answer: 15 kg/cm²
